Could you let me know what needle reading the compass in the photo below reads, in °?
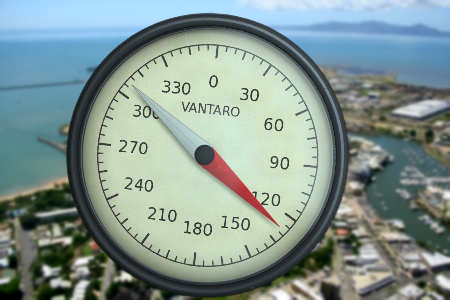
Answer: 127.5 °
